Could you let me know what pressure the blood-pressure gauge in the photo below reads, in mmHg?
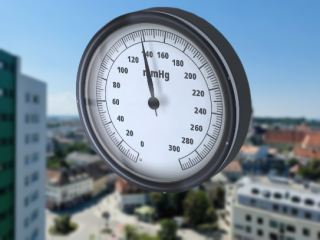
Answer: 140 mmHg
